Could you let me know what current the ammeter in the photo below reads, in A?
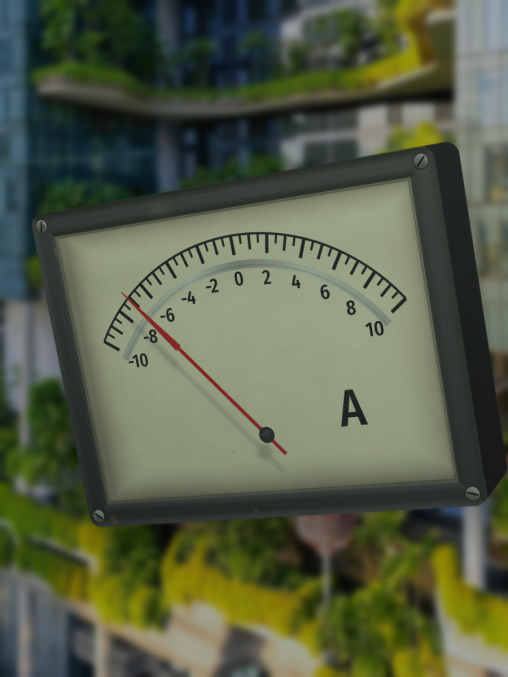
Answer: -7 A
